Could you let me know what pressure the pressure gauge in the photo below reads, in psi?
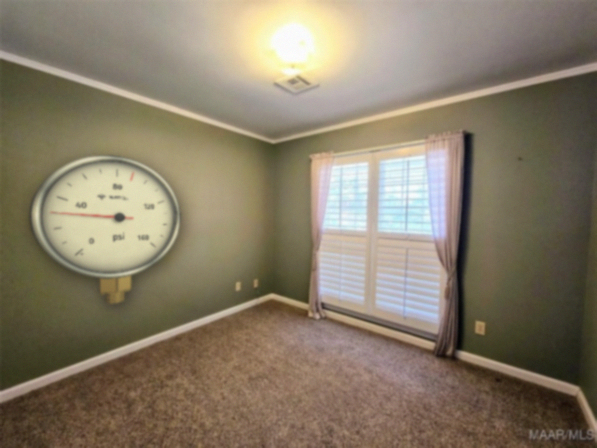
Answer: 30 psi
